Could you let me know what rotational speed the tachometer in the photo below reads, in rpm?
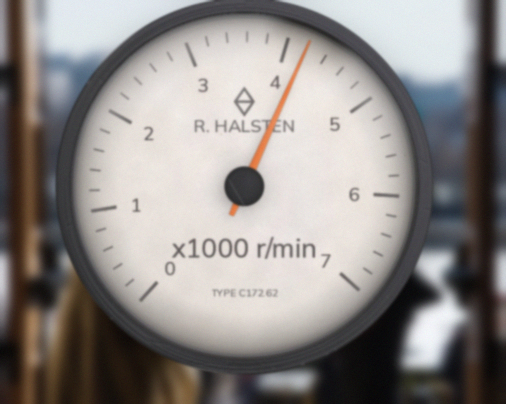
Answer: 4200 rpm
